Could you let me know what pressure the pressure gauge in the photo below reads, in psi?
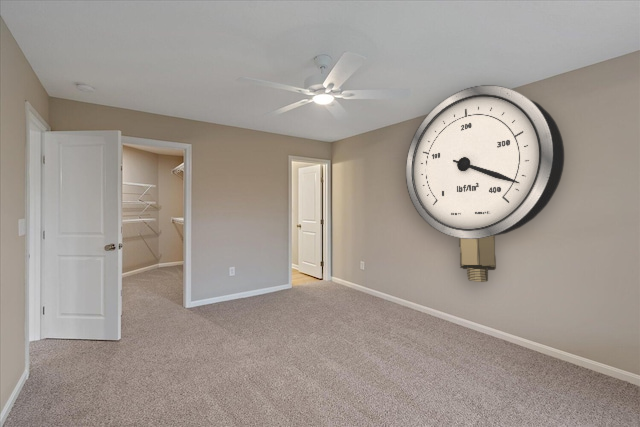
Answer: 370 psi
